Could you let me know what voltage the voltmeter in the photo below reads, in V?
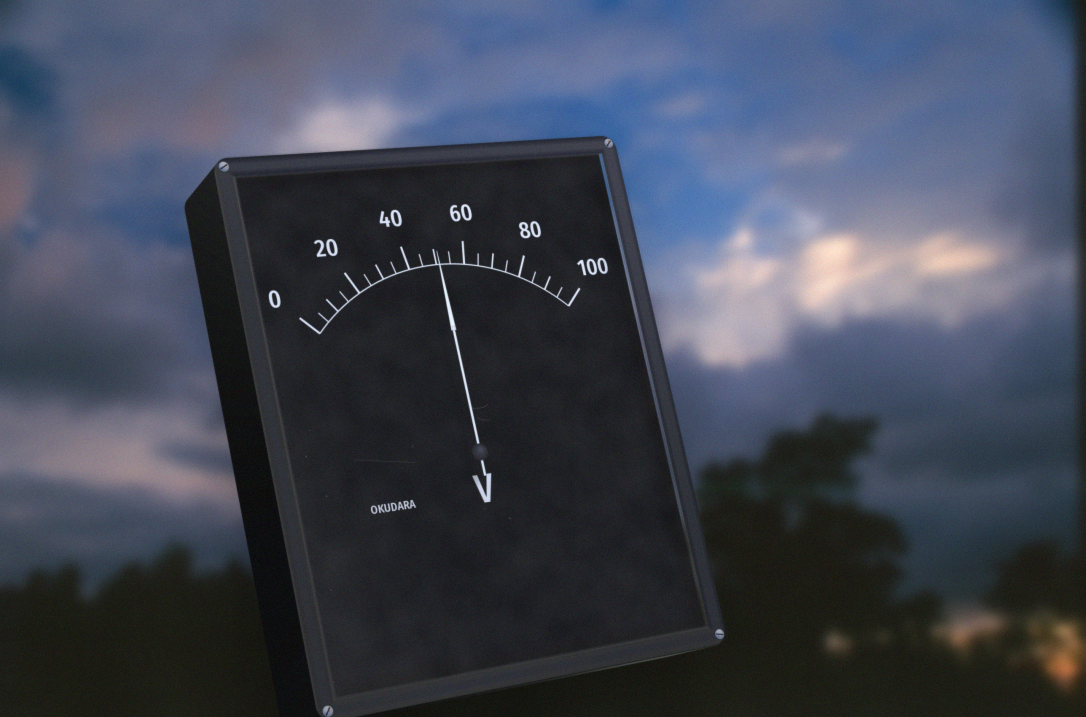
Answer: 50 V
